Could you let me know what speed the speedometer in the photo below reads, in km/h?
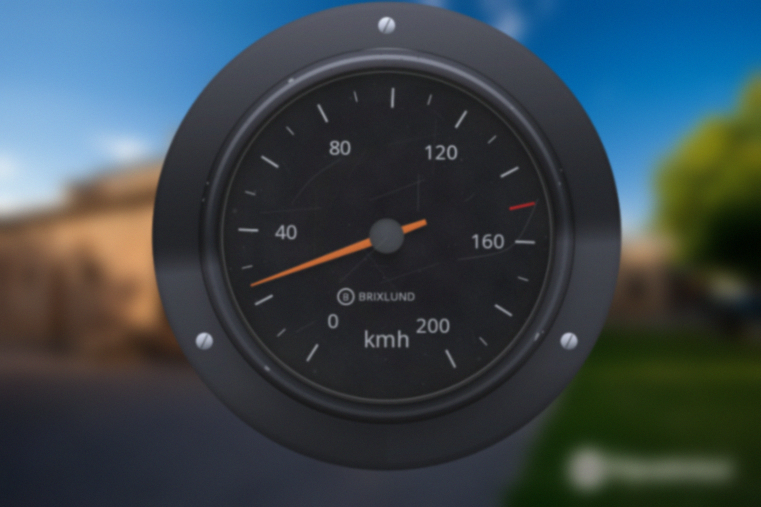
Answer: 25 km/h
